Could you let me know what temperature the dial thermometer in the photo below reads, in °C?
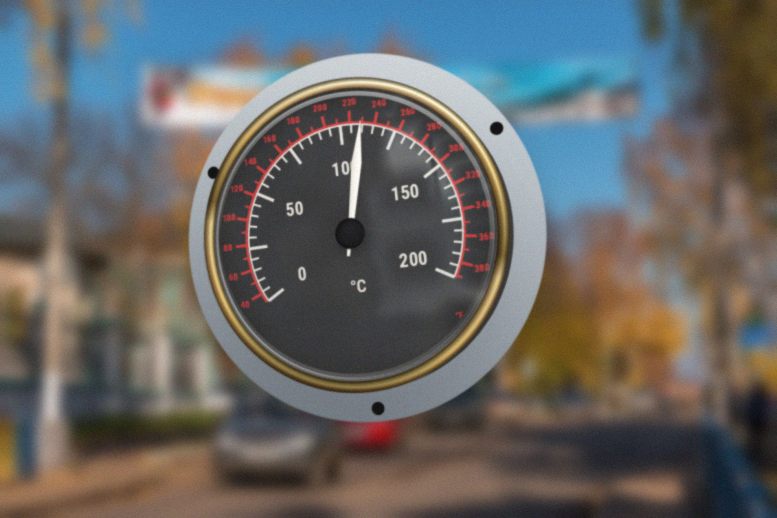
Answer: 110 °C
